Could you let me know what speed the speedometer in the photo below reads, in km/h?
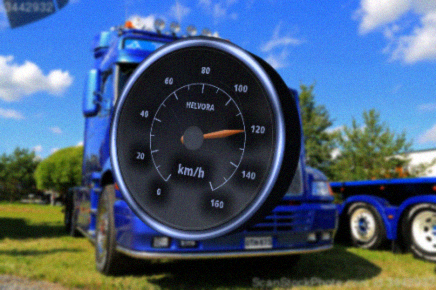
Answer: 120 km/h
